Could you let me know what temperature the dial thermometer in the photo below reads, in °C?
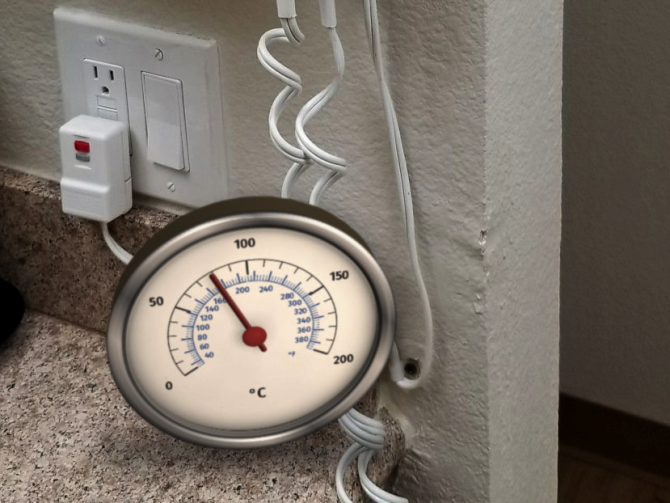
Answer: 80 °C
